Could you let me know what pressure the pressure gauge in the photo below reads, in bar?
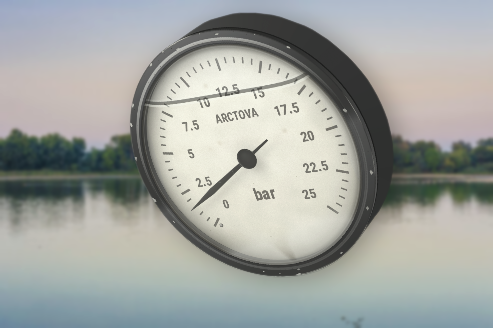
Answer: 1.5 bar
